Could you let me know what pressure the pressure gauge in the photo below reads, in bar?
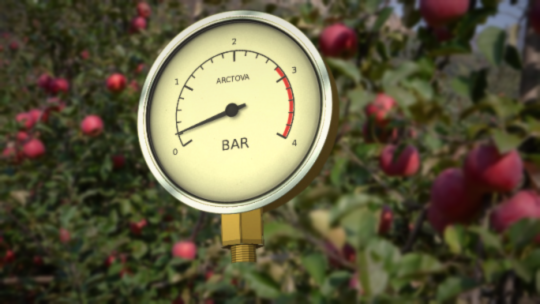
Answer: 0.2 bar
